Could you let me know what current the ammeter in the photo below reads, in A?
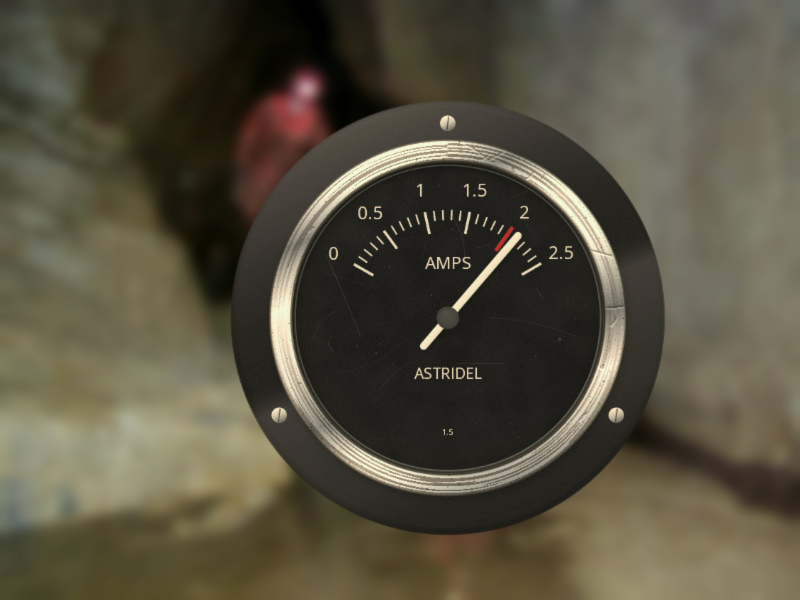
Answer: 2.1 A
